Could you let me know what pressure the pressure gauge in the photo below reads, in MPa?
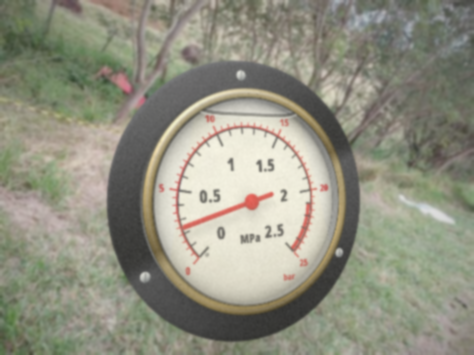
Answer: 0.25 MPa
